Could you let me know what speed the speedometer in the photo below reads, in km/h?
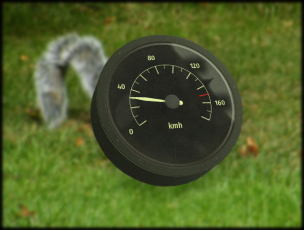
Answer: 30 km/h
